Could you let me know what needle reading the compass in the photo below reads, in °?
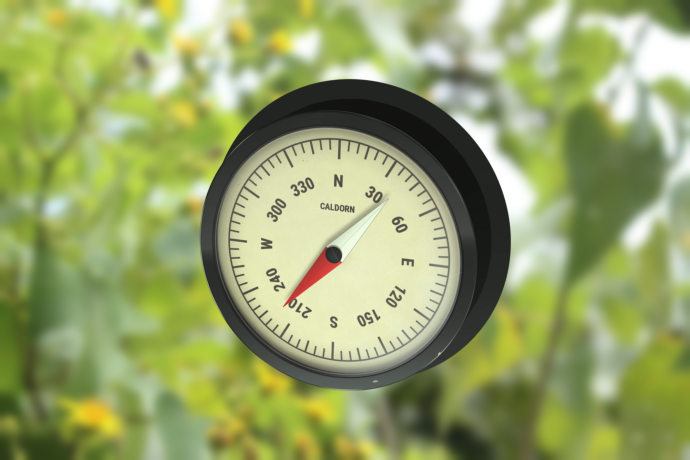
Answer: 220 °
